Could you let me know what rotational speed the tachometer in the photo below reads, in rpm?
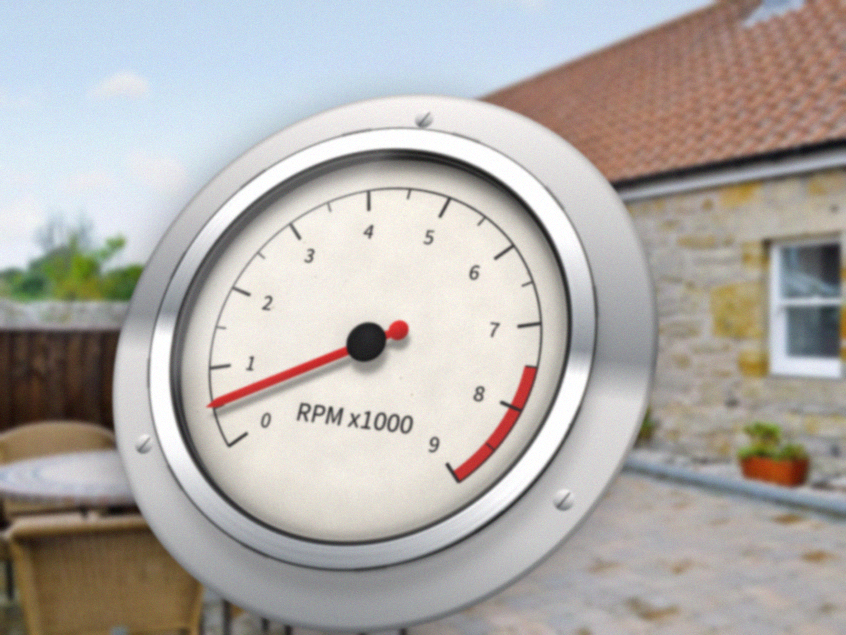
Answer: 500 rpm
